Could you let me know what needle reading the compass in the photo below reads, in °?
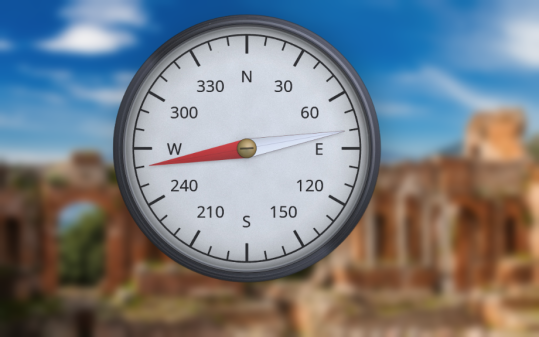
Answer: 260 °
